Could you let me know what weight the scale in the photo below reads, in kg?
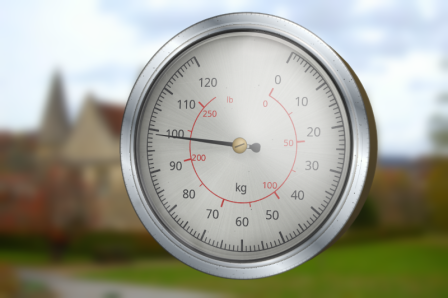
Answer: 99 kg
